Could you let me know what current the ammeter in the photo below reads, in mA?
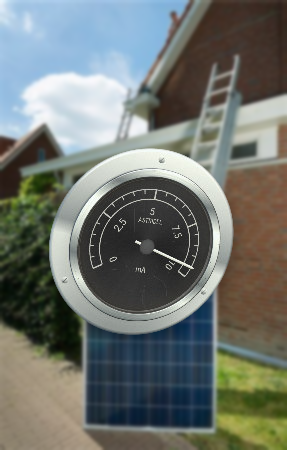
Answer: 9.5 mA
